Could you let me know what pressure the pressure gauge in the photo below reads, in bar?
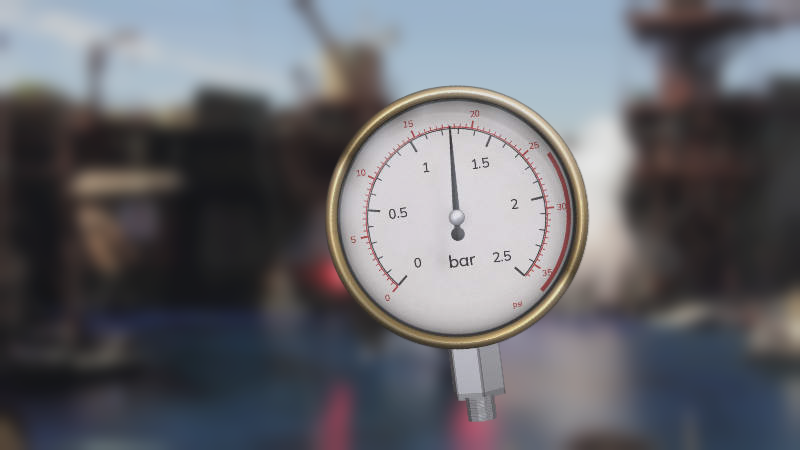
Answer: 1.25 bar
